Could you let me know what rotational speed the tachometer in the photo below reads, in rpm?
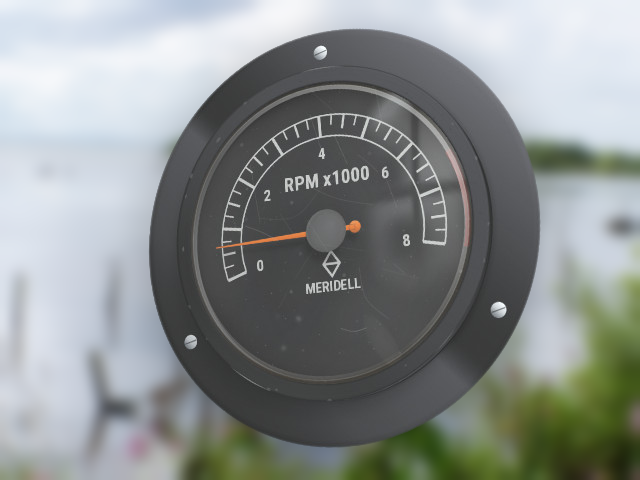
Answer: 625 rpm
